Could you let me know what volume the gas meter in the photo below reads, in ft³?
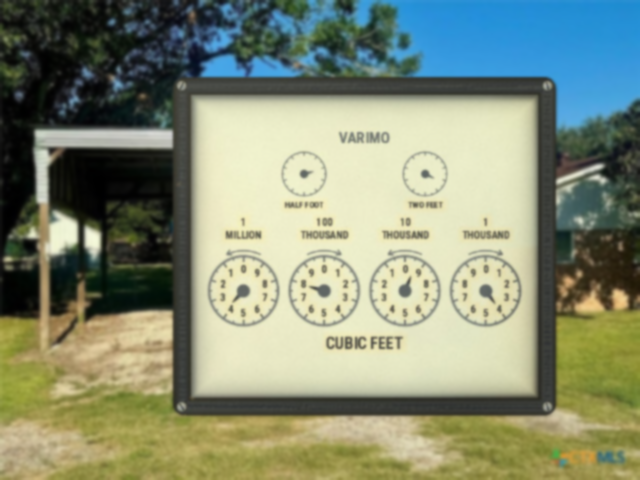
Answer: 379400 ft³
